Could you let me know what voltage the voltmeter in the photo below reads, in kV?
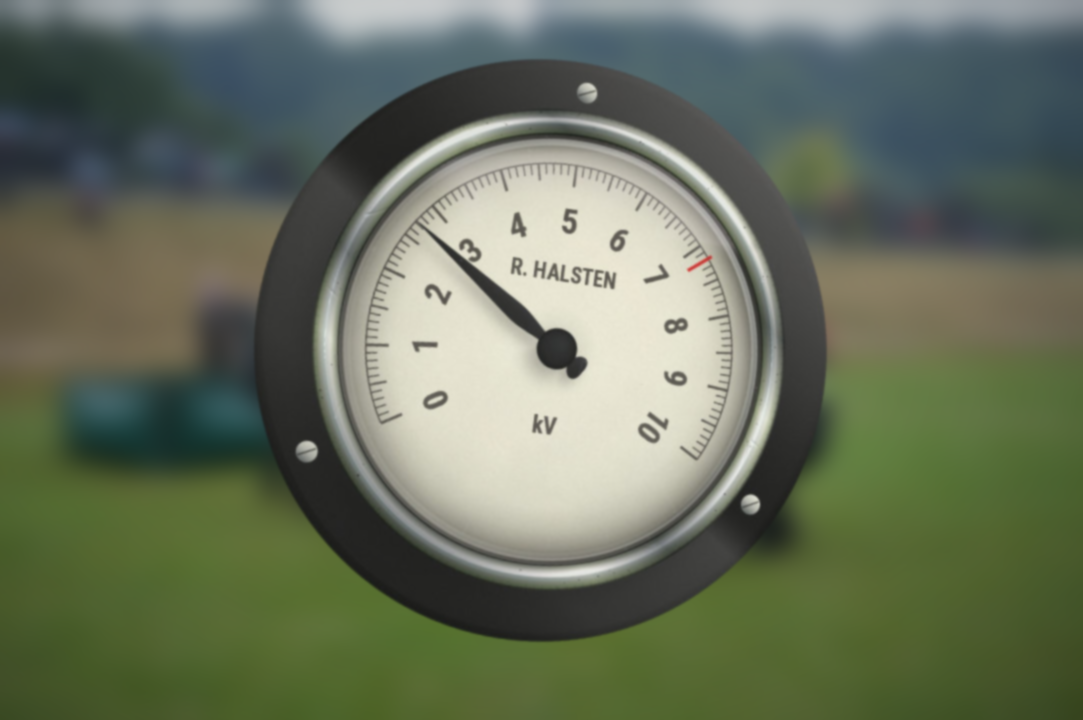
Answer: 2.7 kV
